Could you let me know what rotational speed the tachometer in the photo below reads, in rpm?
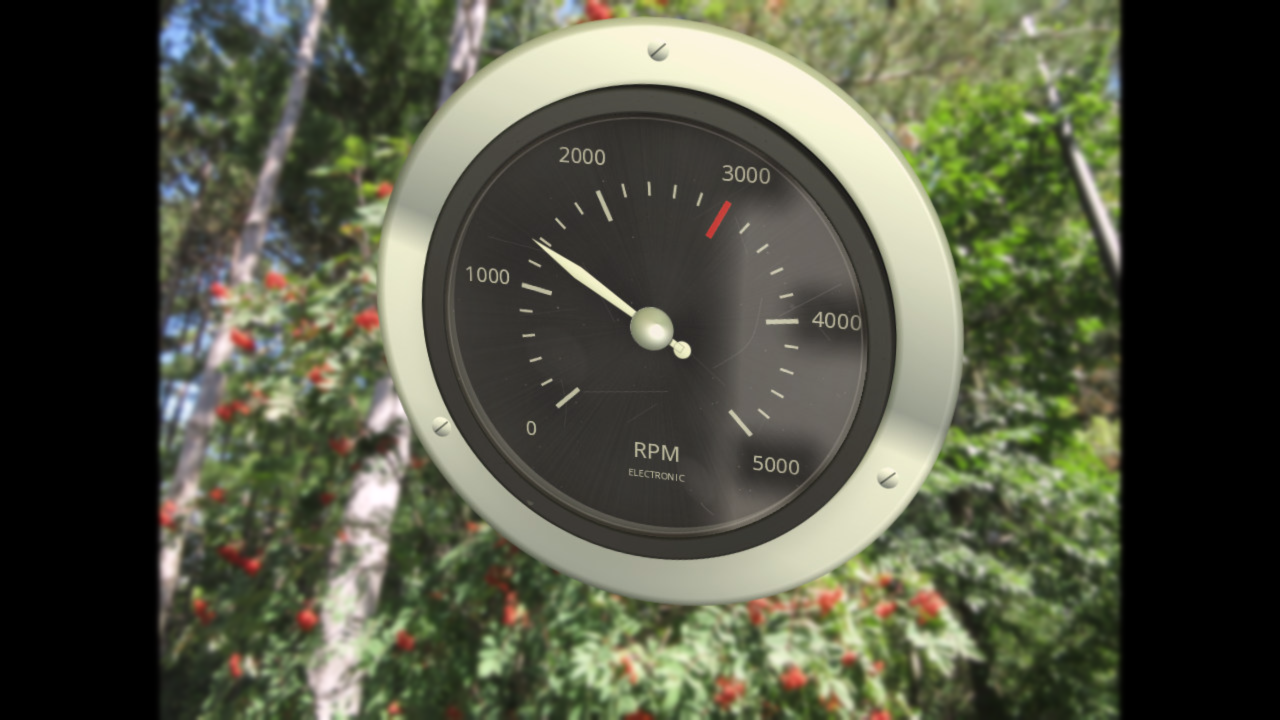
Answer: 1400 rpm
